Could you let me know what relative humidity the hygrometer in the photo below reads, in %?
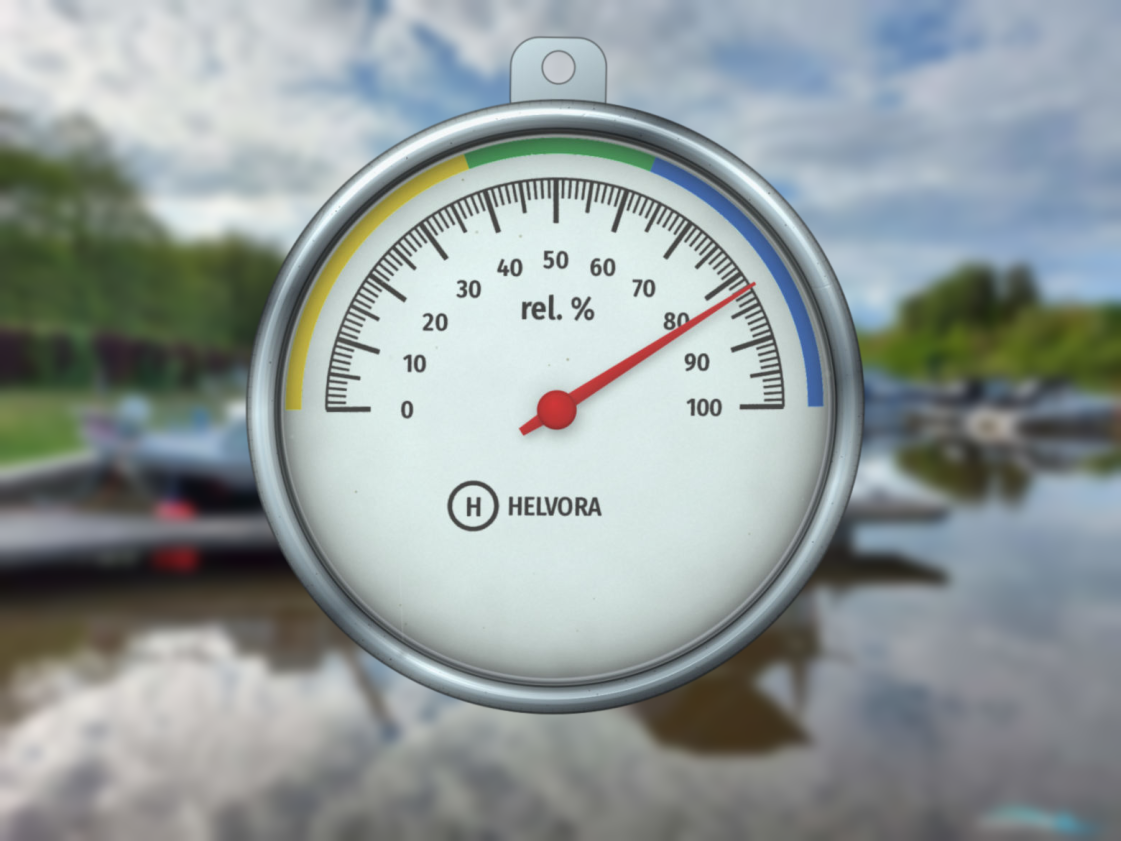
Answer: 82 %
